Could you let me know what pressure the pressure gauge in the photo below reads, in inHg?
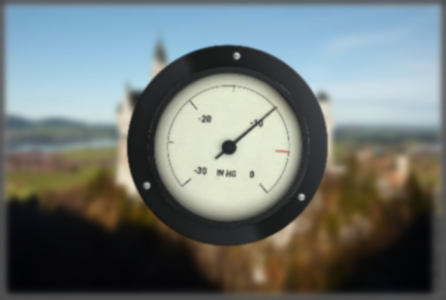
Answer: -10 inHg
